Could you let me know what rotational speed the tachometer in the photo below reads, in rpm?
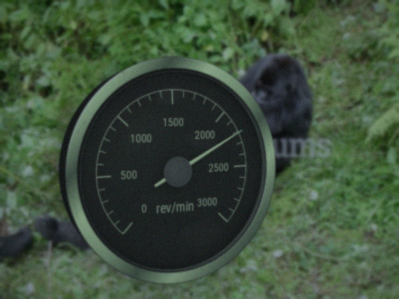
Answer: 2200 rpm
